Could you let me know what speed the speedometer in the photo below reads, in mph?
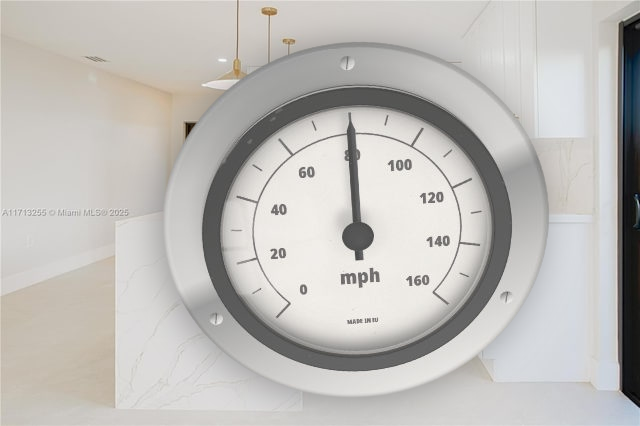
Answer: 80 mph
